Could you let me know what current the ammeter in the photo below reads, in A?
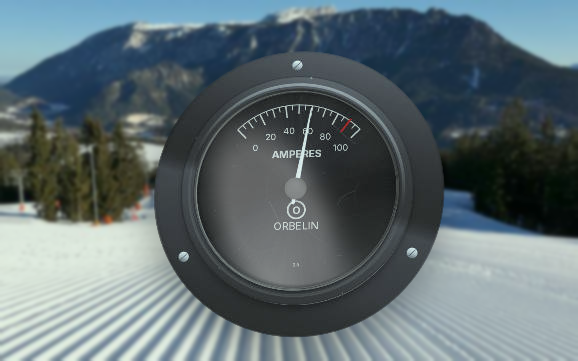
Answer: 60 A
